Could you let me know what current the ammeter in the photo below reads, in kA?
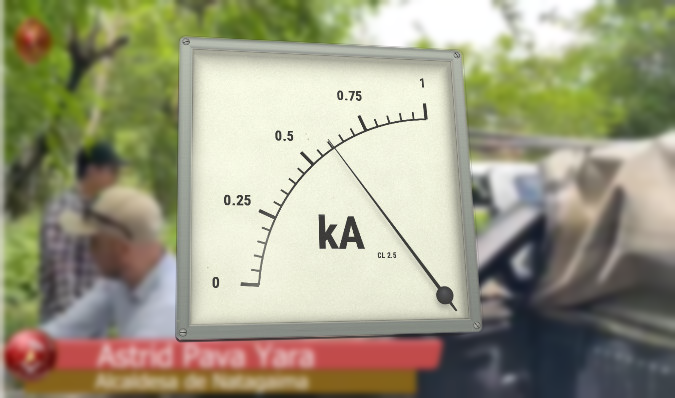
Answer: 0.6 kA
